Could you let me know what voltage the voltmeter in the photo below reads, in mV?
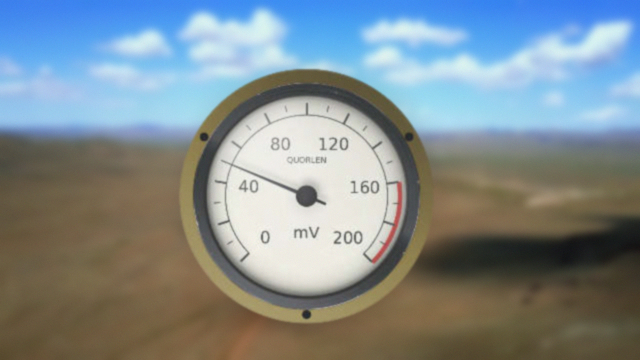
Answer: 50 mV
